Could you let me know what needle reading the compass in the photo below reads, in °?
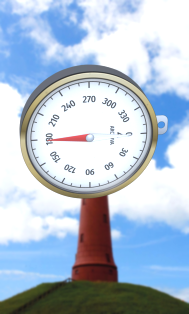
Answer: 180 °
